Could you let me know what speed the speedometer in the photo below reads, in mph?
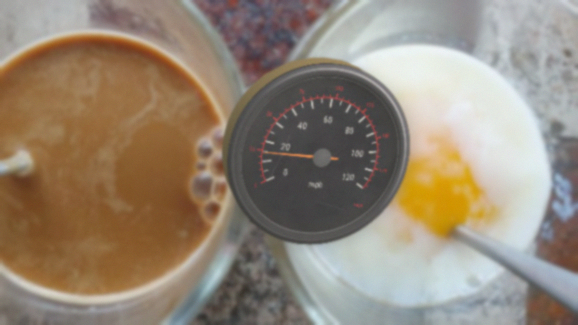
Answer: 15 mph
